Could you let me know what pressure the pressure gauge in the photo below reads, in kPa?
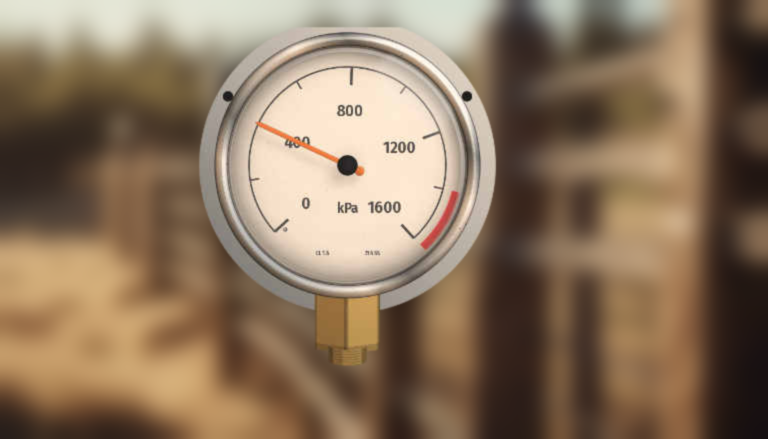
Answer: 400 kPa
